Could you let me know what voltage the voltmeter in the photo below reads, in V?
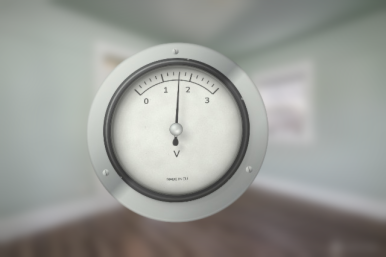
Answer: 1.6 V
